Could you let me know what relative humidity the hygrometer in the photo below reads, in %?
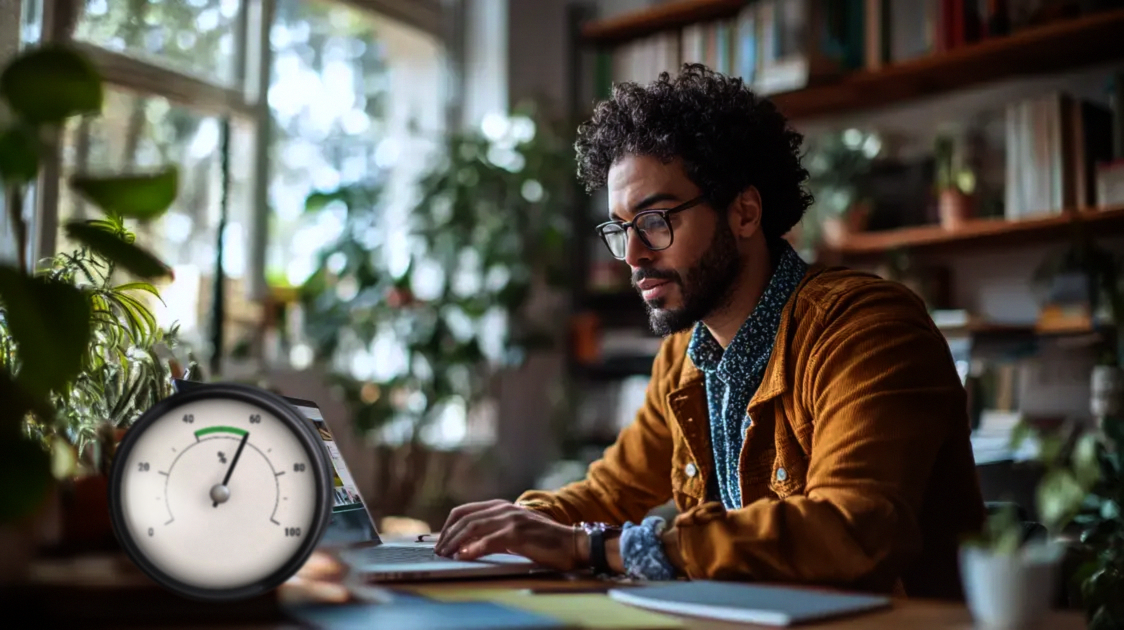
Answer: 60 %
